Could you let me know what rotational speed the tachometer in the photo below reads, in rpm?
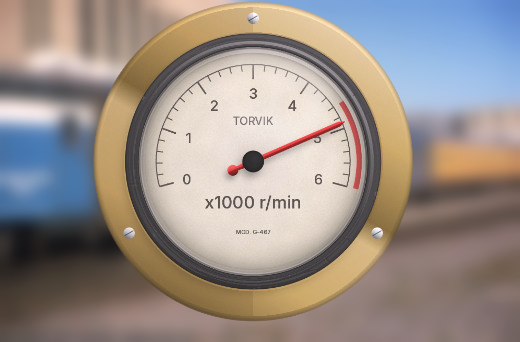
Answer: 4900 rpm
